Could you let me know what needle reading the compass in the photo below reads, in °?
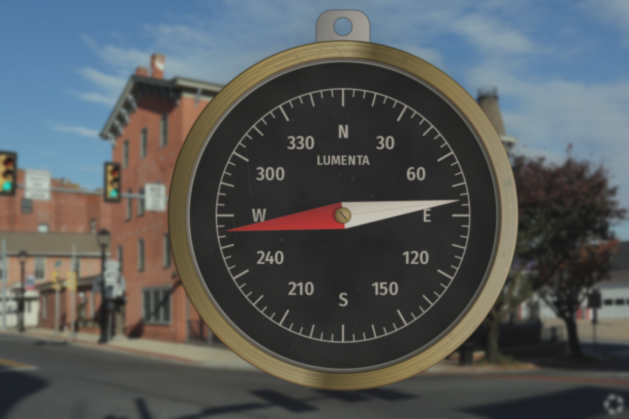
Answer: 262.5 °
